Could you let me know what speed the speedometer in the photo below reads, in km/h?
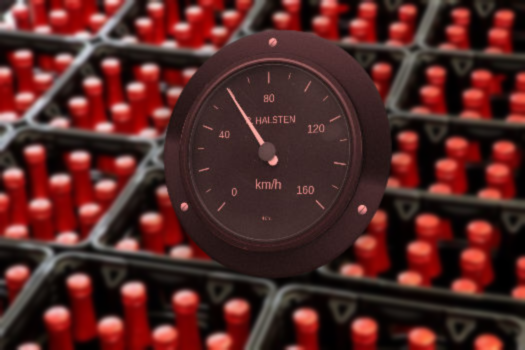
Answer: 60 km/h
